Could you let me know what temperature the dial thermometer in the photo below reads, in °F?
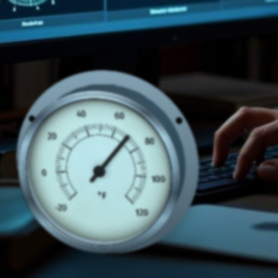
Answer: 70 °F
